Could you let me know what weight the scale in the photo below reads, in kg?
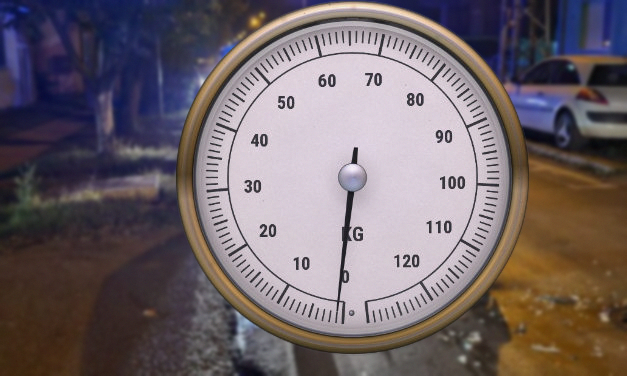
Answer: 1 kg
